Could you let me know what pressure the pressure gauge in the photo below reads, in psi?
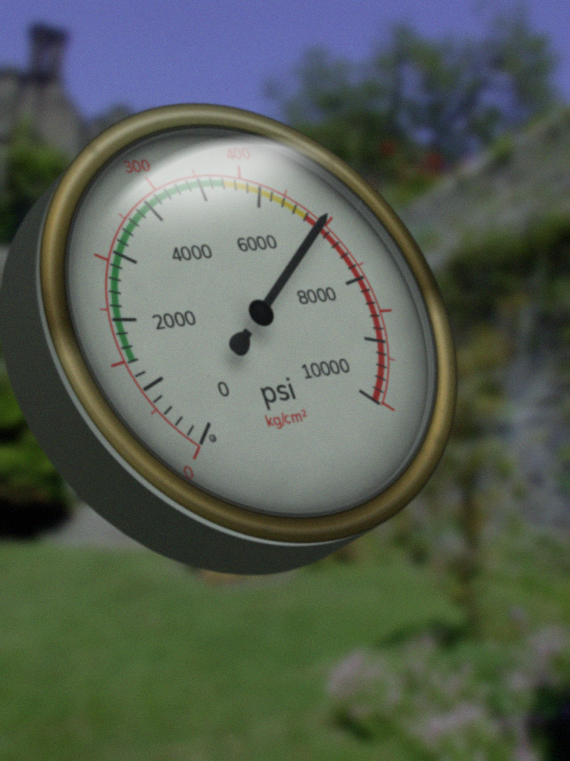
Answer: 7000 psi
